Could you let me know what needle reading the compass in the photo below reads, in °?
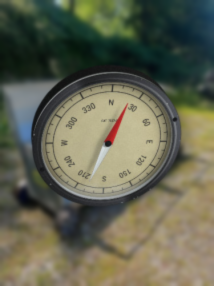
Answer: 20 °
